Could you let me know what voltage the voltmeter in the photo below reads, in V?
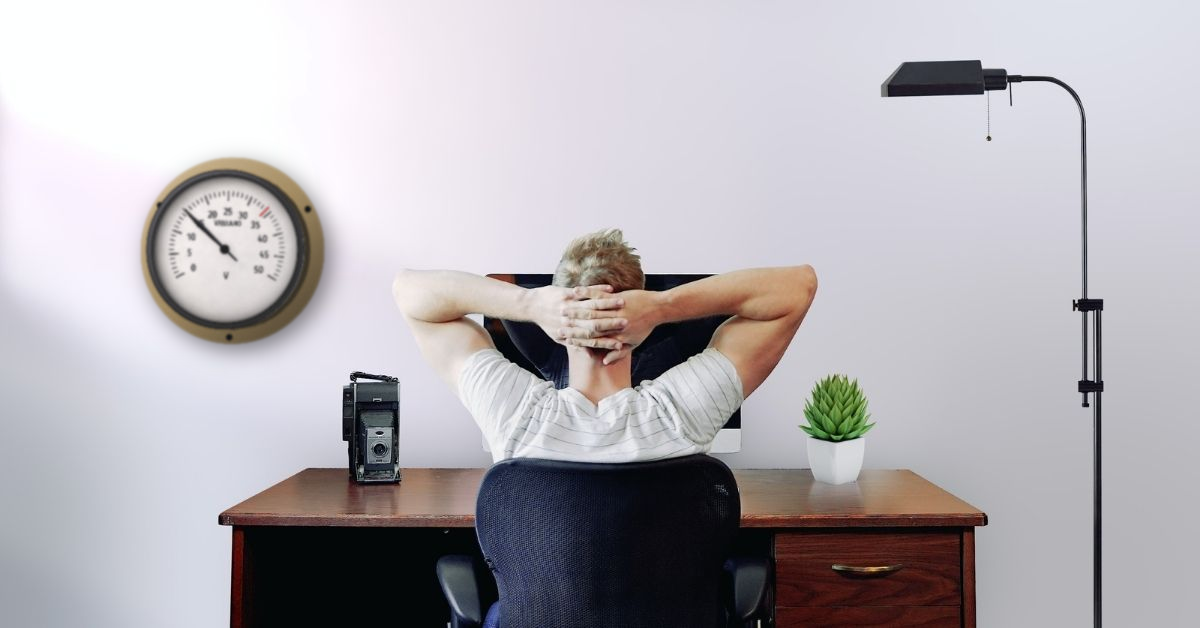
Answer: 15 V
